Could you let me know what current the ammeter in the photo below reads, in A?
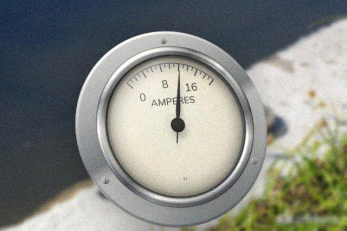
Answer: 12 A
